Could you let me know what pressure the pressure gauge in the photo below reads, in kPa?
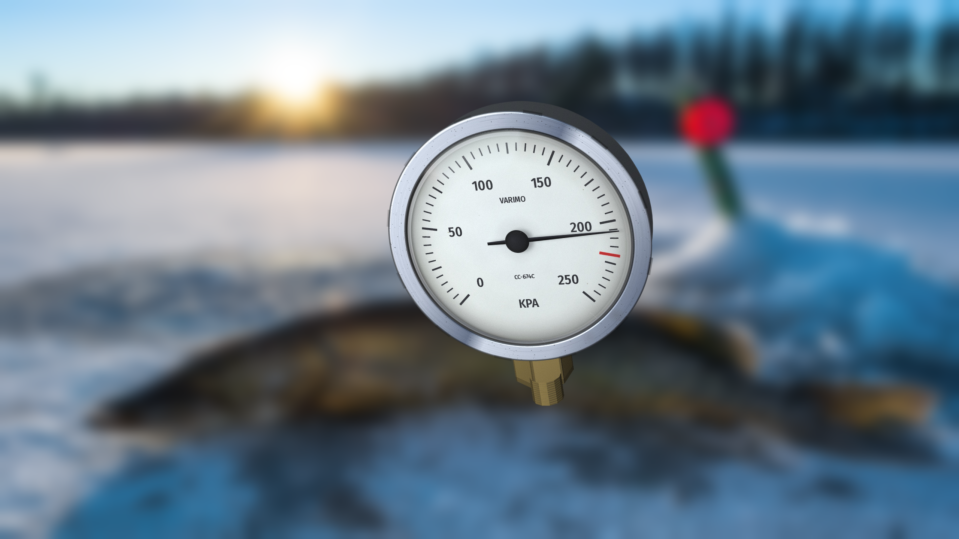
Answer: 205 kPa
